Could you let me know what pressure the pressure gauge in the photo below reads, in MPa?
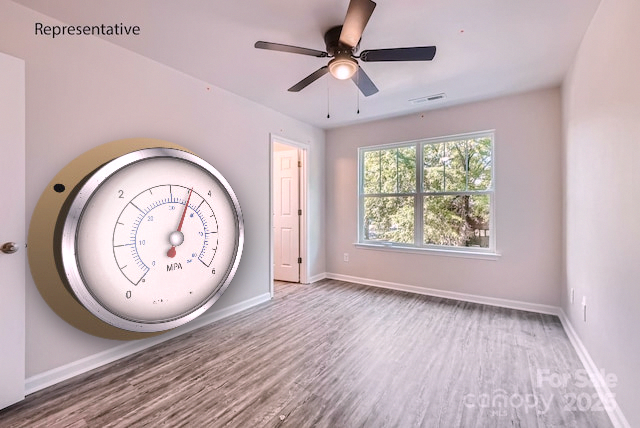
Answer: 3.5 MPa
